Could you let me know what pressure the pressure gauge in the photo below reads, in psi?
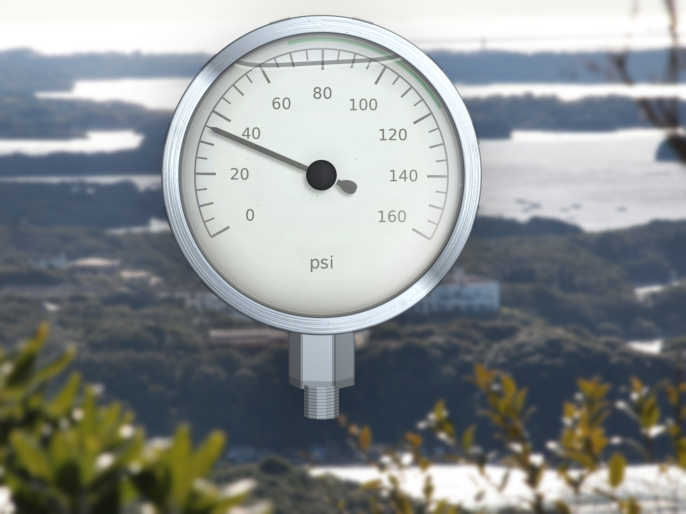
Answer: 35 psi
